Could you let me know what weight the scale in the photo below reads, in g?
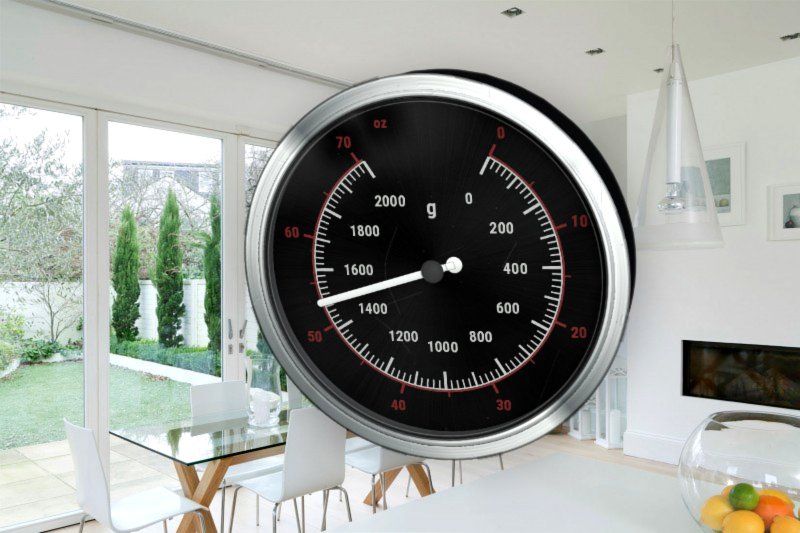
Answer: 1500 g
